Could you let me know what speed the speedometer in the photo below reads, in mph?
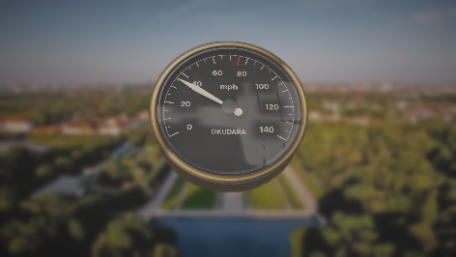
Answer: 35 mph
